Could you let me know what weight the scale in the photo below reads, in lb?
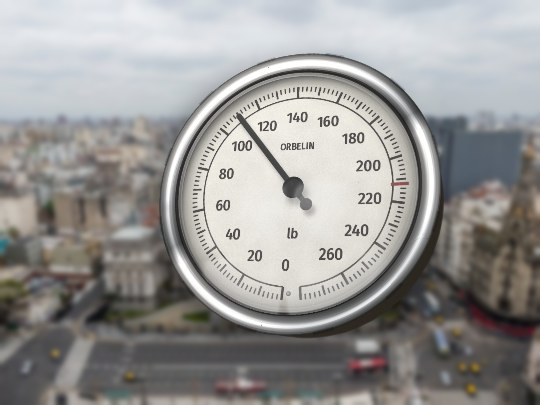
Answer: 110 lb
